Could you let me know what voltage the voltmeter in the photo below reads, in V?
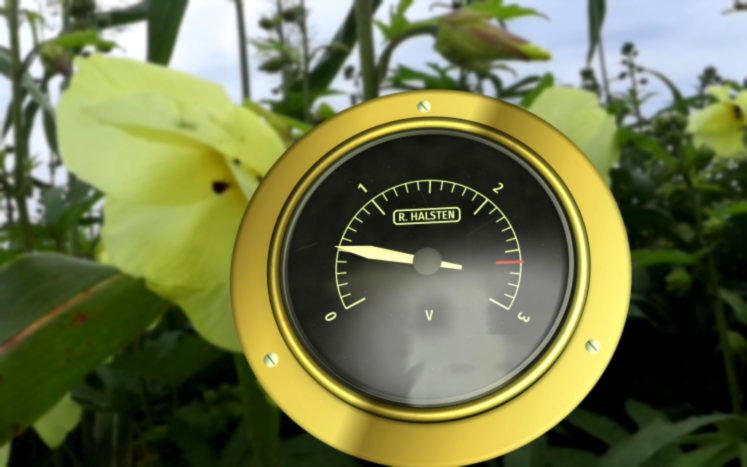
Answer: 0.5 V
